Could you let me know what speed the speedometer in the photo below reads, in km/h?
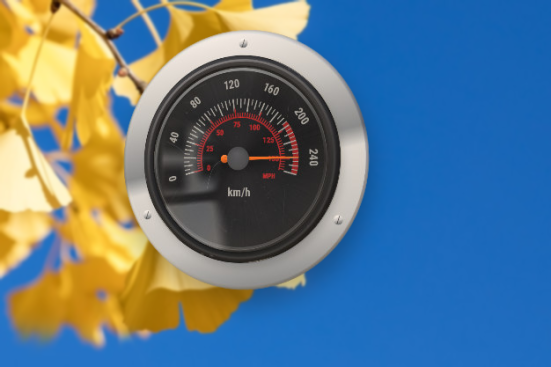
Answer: 240 km/h
